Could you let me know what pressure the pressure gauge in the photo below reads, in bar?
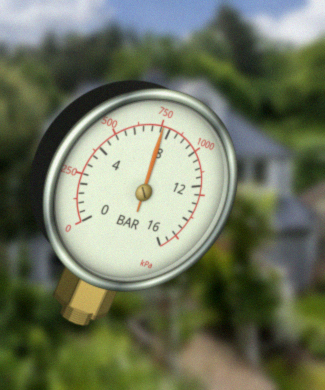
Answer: 7.5 bar
